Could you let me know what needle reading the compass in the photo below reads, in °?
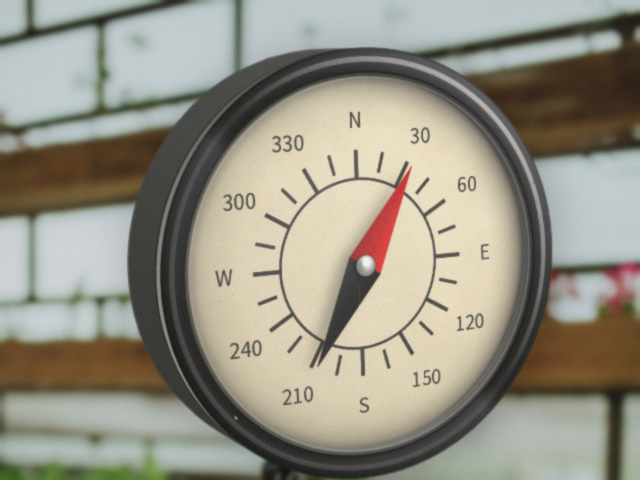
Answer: 30 °
